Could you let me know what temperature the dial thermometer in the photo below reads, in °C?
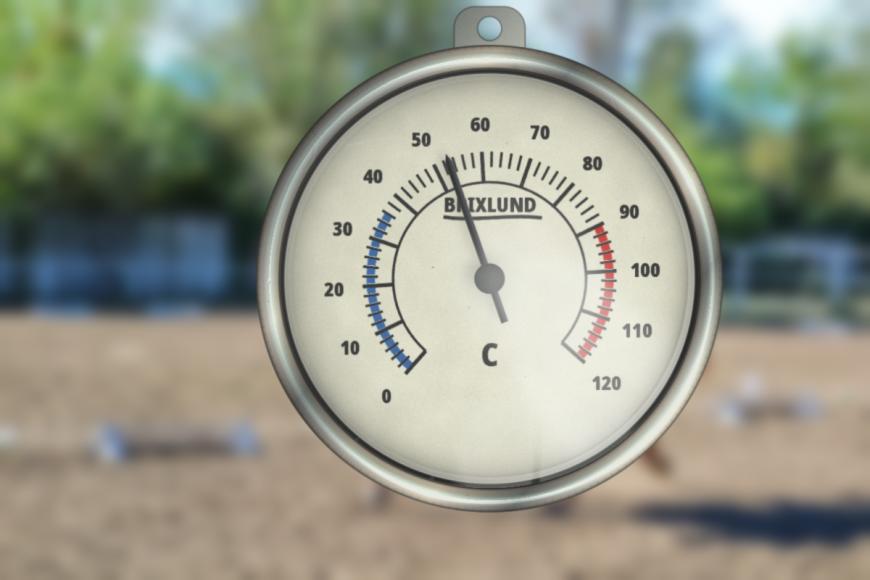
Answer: 53 °C
